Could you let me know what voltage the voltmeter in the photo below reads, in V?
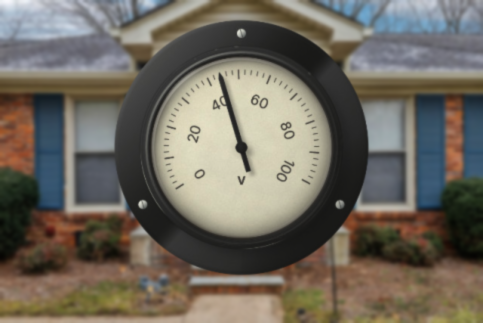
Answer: 44 V
